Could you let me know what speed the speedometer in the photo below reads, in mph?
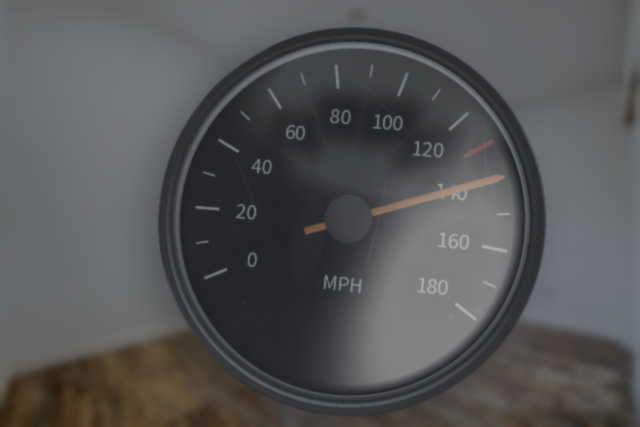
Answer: 140 mph
